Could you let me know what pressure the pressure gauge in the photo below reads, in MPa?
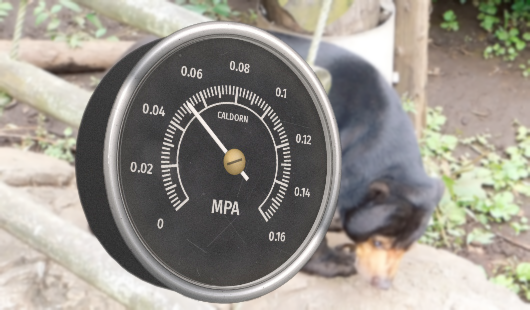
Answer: 0.05 MPa
